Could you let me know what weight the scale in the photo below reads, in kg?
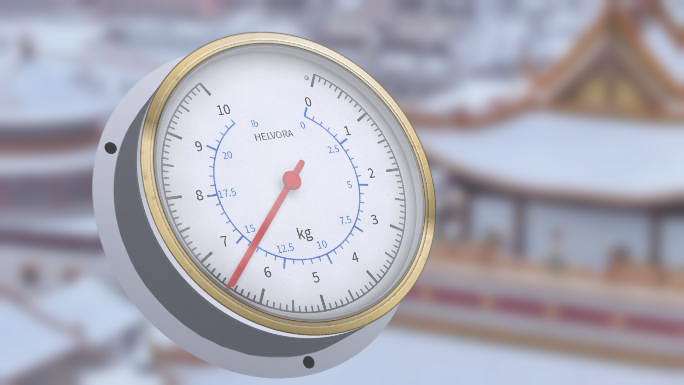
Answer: 6.5 kg
